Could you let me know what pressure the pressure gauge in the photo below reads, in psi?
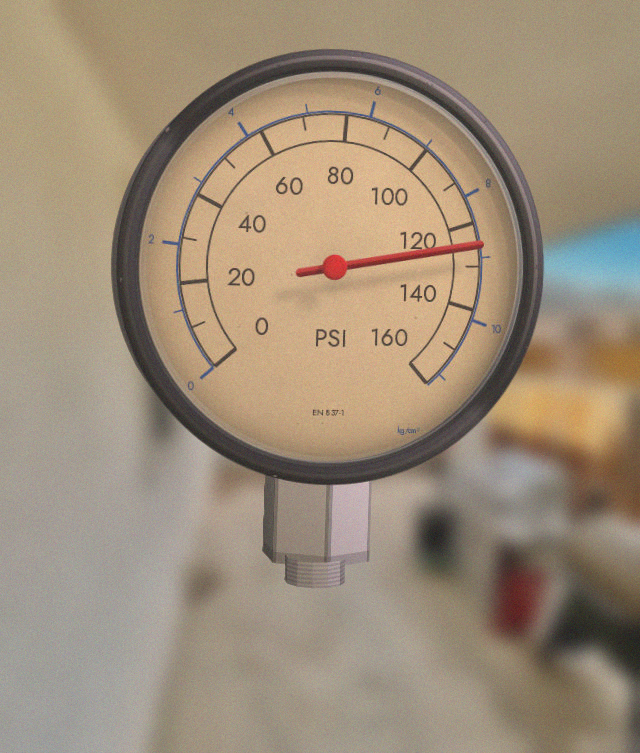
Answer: 125 psi
